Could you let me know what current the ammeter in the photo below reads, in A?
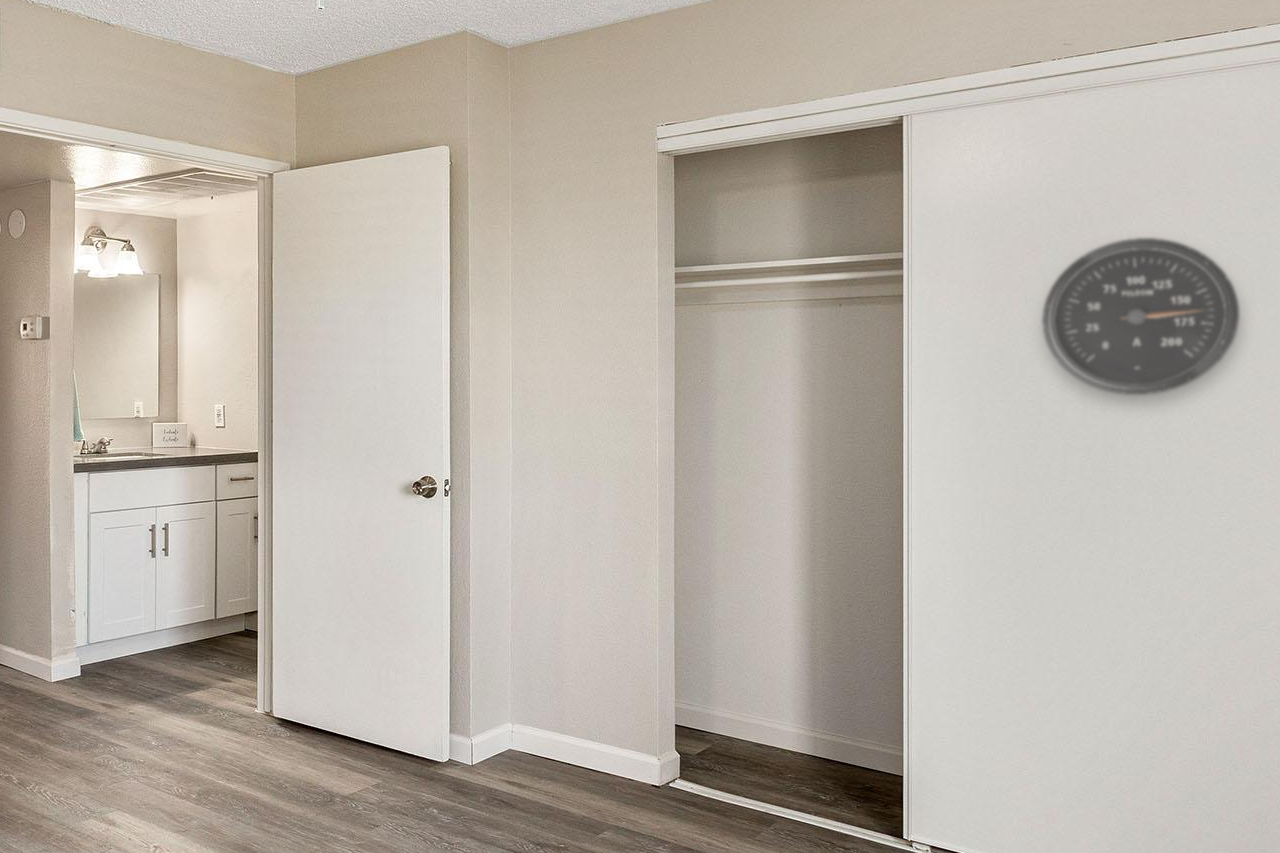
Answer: 165 A
